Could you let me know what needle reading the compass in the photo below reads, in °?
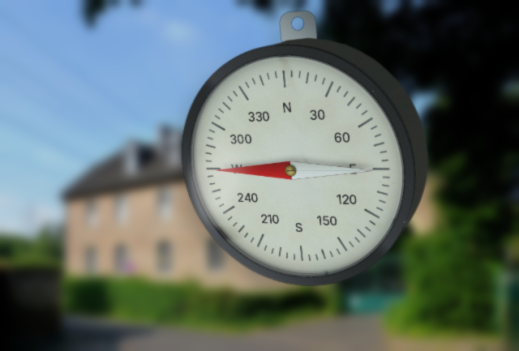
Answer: 270 °
